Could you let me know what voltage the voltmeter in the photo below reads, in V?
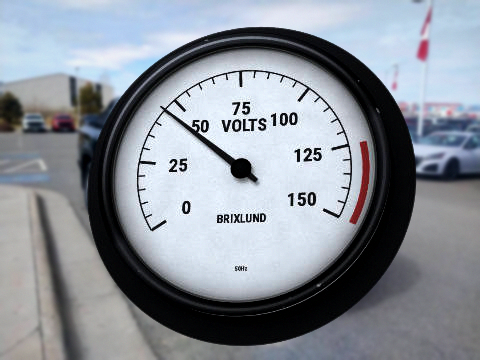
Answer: 45 V
